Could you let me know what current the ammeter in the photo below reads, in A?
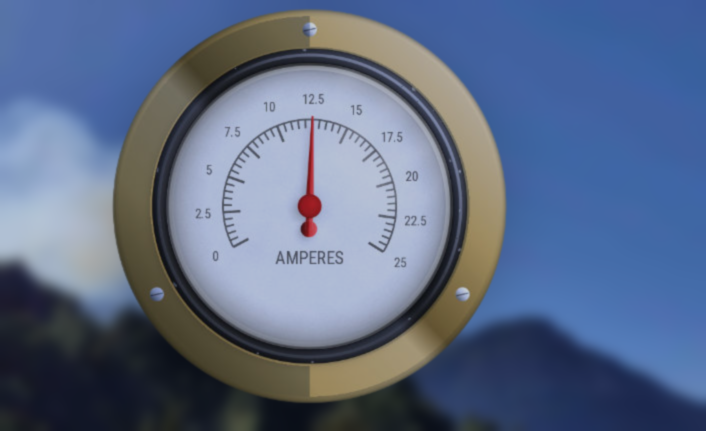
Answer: 12.5 A
